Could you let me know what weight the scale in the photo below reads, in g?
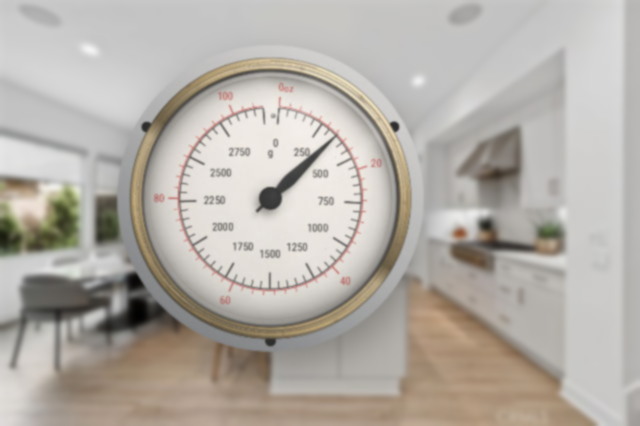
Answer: 350 g
